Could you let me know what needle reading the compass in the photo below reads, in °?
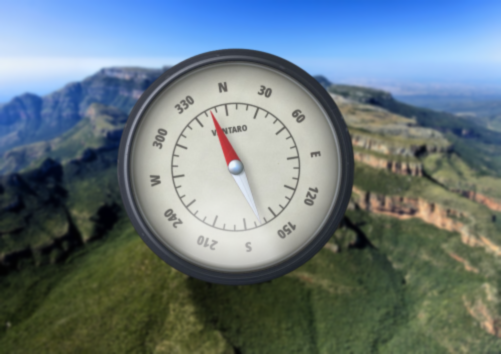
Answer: 345 °
